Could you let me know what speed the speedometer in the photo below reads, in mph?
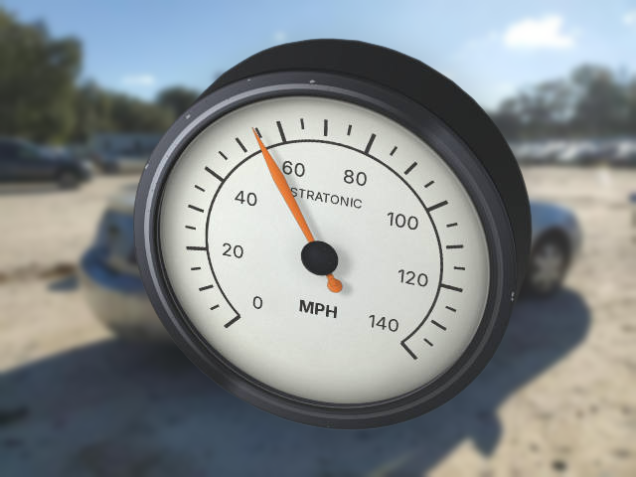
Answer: 55 mph
